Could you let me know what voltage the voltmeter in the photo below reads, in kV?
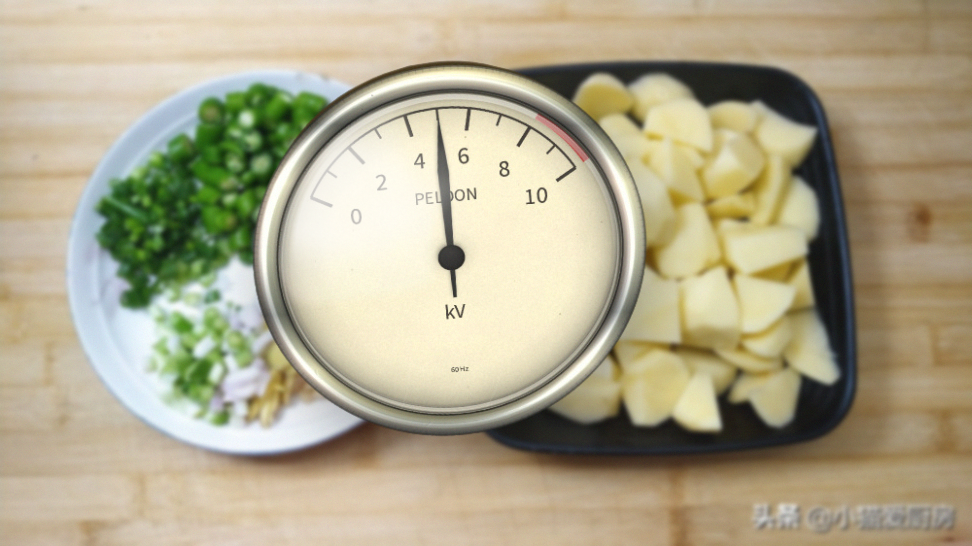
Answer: 5 kV
